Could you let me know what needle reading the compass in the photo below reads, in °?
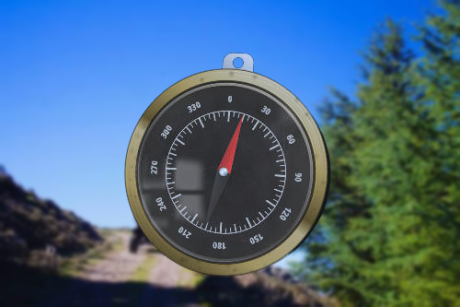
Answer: 15 °
